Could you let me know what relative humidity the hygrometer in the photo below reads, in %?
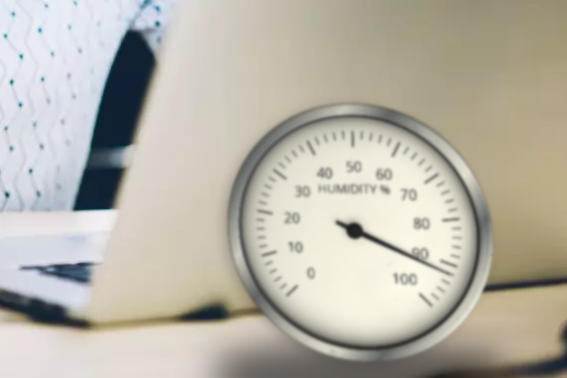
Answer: 92 %
